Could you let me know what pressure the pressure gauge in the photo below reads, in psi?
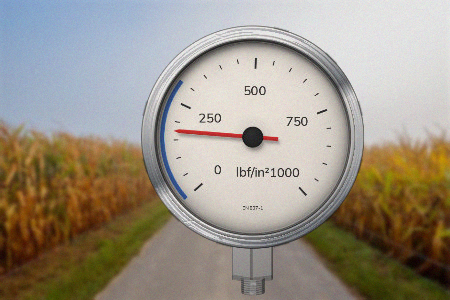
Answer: 175 psi
